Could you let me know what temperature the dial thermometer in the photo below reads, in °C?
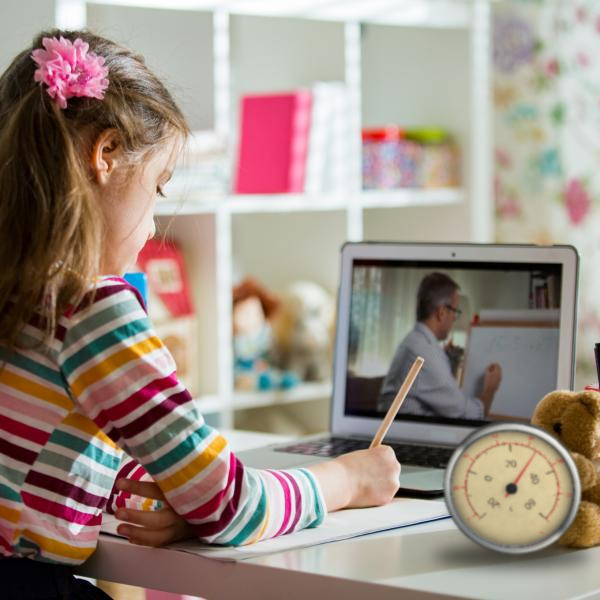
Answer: 30 °C
